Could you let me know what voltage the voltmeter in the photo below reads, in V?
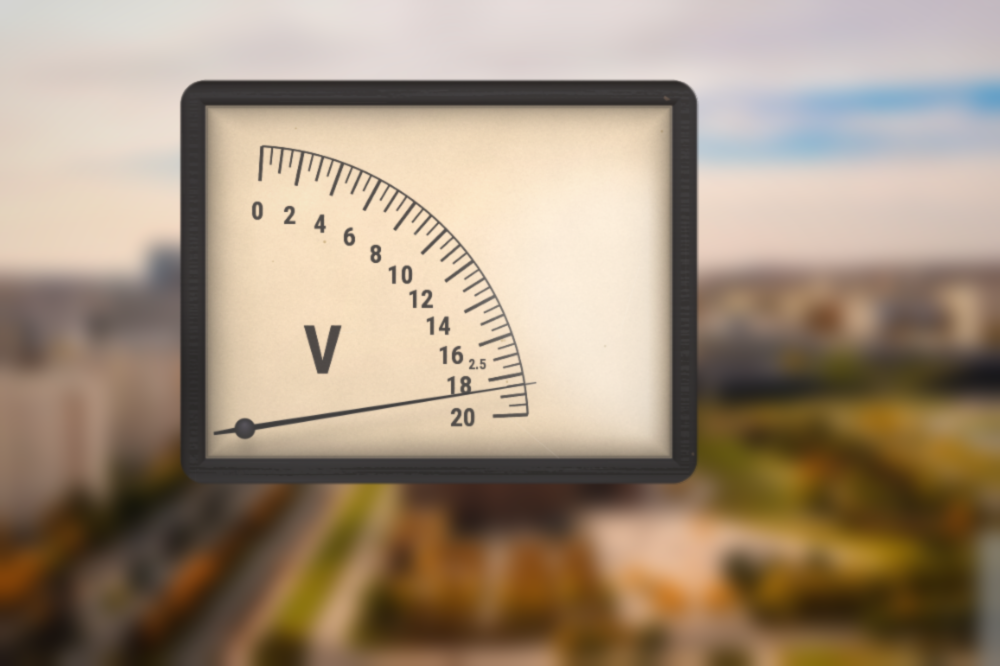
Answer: 18.5 V
